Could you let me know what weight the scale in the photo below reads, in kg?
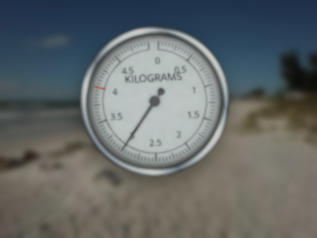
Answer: 3 kg
